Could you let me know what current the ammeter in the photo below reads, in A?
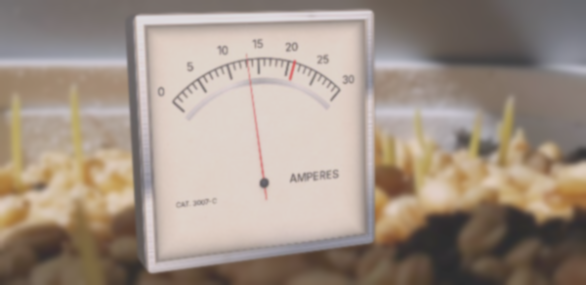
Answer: 13 A
